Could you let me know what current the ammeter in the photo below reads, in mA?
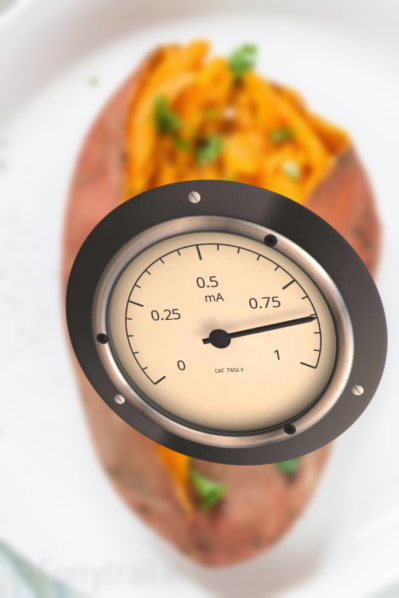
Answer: 0.85 mA
